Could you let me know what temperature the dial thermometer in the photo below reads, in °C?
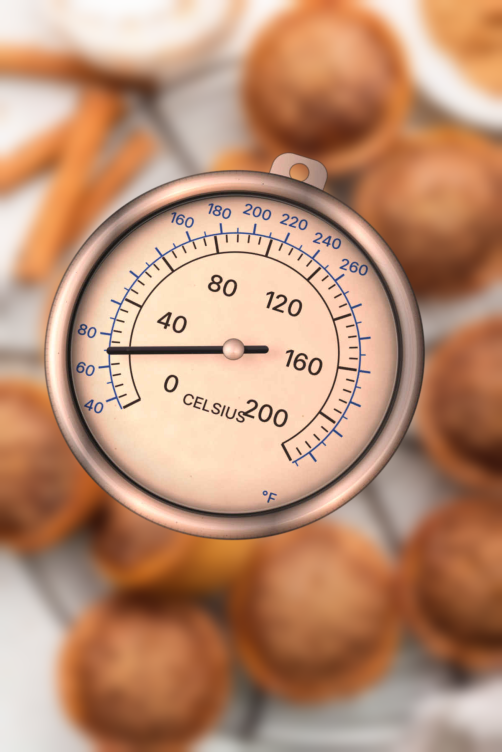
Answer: 20 °C
